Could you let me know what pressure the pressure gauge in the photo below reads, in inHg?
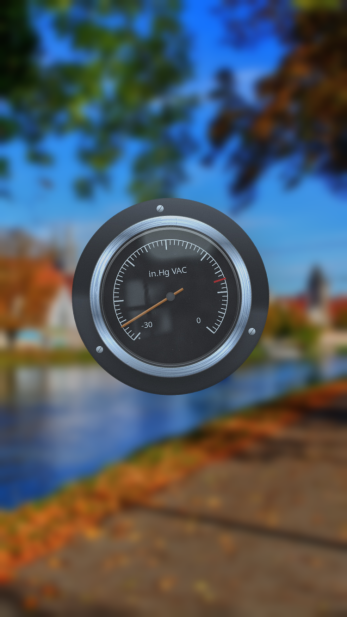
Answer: -28 inHg
